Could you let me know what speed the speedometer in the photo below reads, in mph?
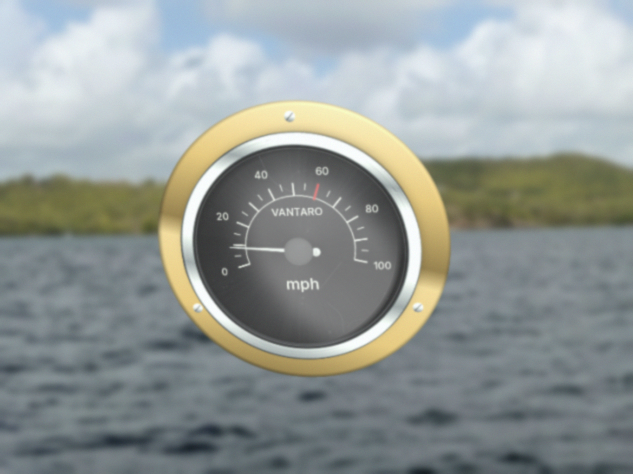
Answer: 10 mph
